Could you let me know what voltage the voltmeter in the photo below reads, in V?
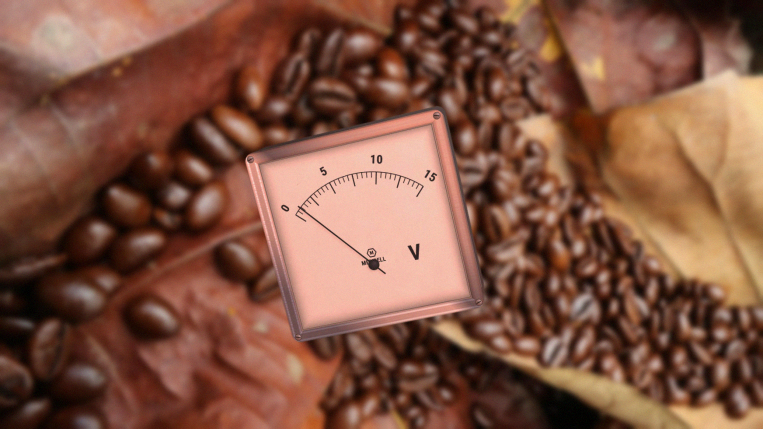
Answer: 1 V
